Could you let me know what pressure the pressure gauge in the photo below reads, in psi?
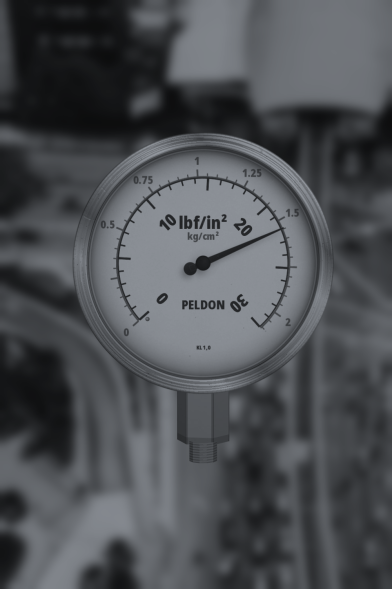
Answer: 22 psi
